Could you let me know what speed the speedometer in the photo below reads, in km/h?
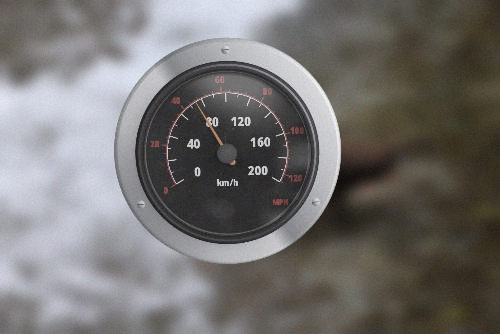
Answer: 75 km/h
